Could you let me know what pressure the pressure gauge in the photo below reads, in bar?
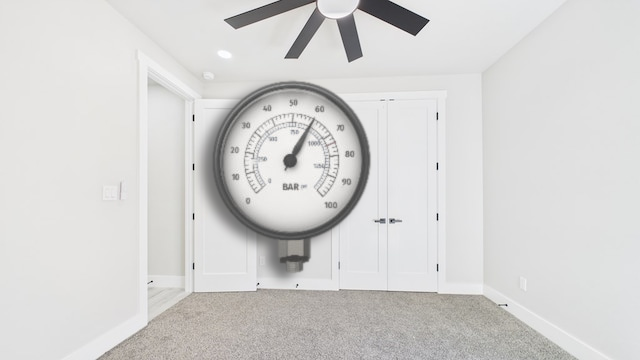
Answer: 60 bar
